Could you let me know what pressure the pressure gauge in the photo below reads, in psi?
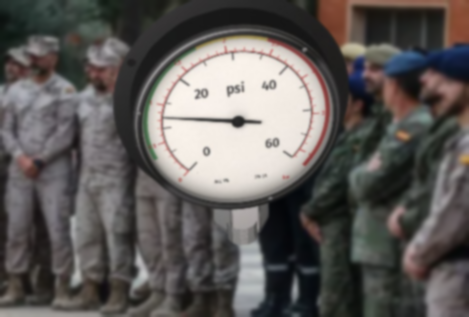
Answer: 12.5 psi
